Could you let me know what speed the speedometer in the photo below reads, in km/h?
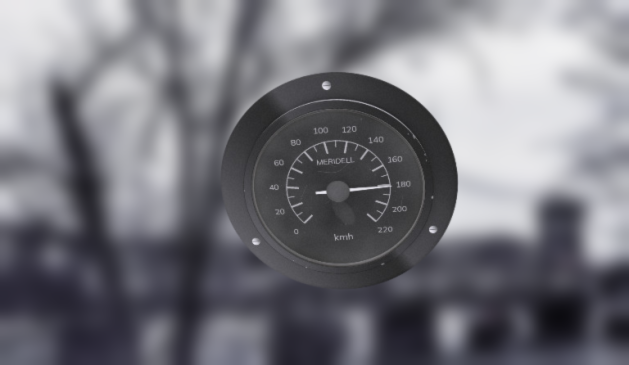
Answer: 180 km/h
